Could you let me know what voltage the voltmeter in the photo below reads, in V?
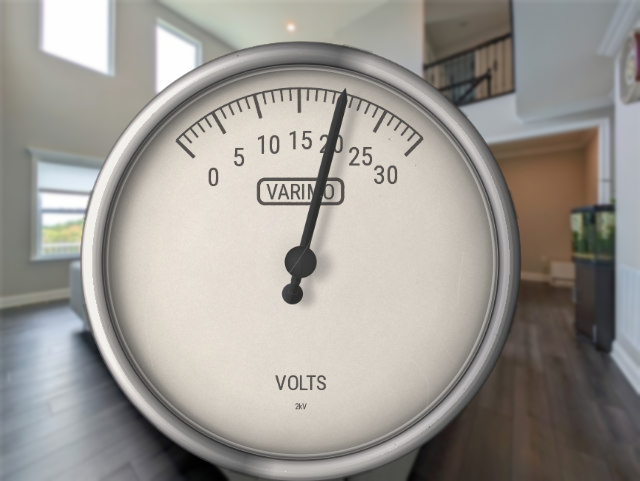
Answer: 20 V
